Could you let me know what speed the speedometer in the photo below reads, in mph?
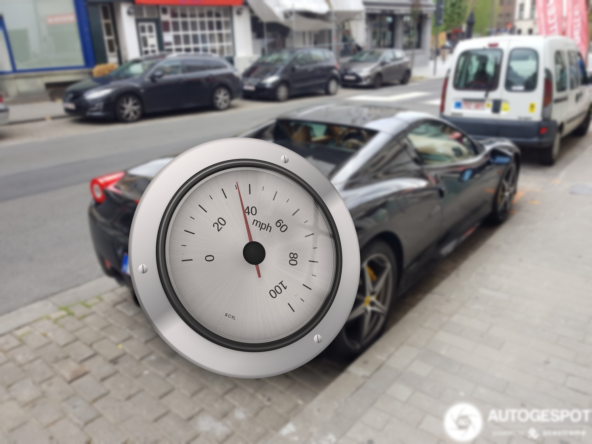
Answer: 35 mph
